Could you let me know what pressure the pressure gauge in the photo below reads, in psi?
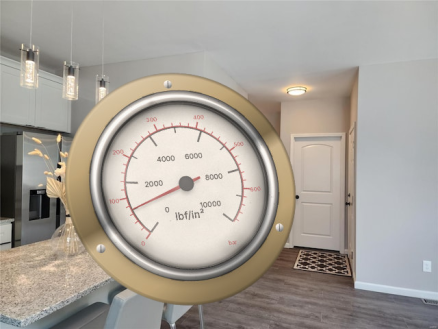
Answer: 1000 psi
